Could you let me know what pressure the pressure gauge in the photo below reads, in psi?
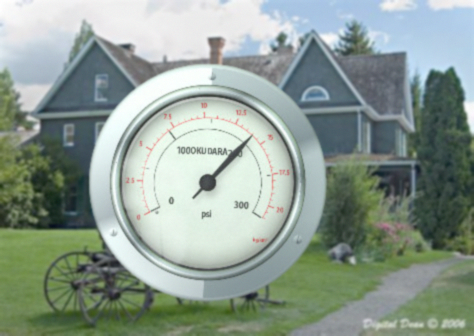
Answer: 200 psi
